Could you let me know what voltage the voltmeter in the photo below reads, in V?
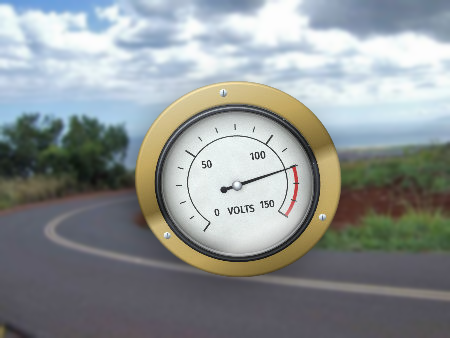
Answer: 120 V
